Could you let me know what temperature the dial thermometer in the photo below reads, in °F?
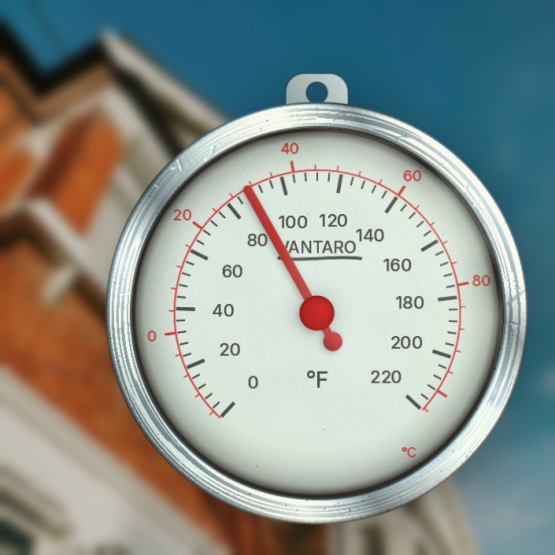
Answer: 88 °F
